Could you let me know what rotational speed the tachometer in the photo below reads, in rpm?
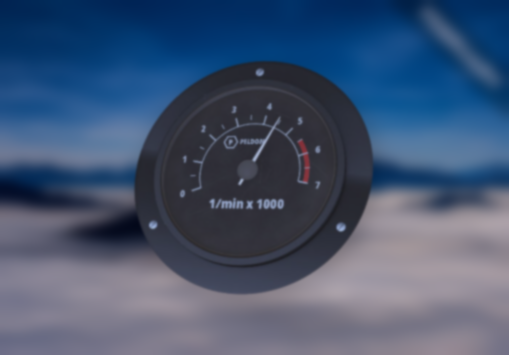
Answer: 4500 rpm
